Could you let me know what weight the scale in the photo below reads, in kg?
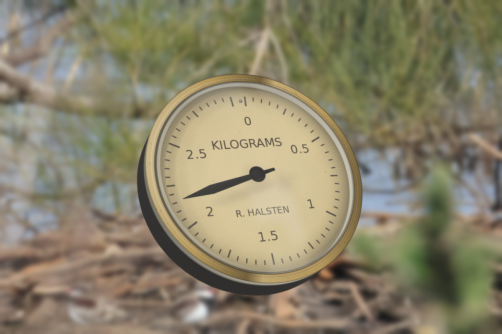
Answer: 2.15 kg
